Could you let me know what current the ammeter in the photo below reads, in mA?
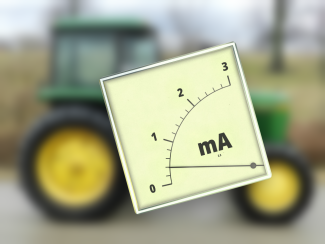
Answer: 0.4 mA
